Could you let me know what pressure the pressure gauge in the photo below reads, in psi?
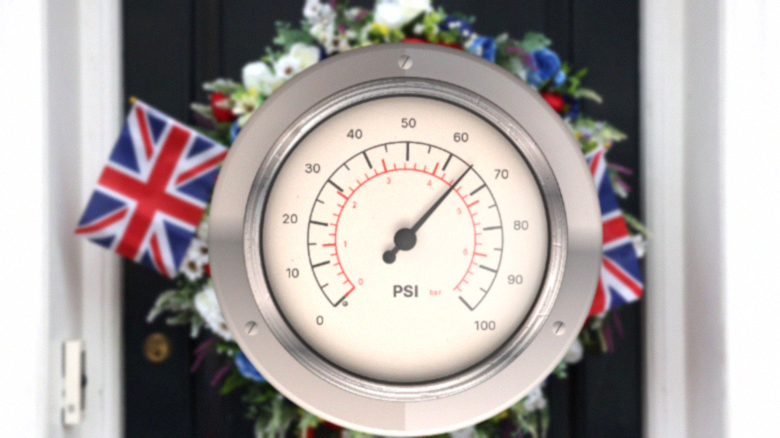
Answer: 65 psi
